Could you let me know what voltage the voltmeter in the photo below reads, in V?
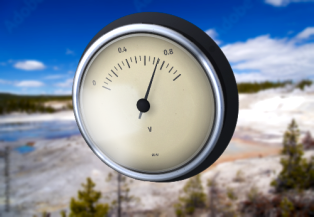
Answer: 0.75 V
